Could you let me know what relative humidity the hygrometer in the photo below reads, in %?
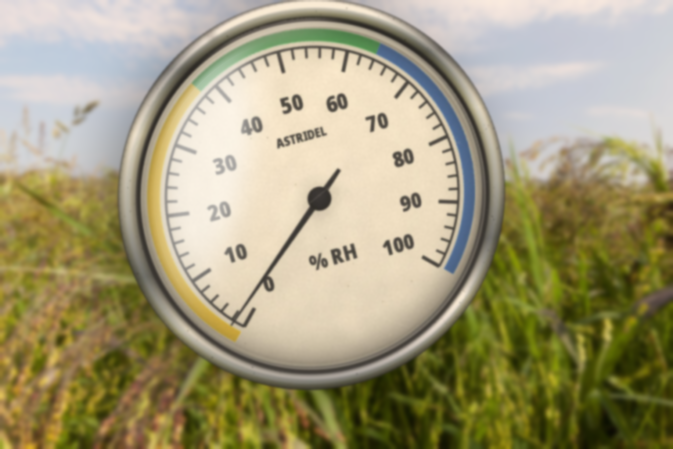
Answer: 2 %
